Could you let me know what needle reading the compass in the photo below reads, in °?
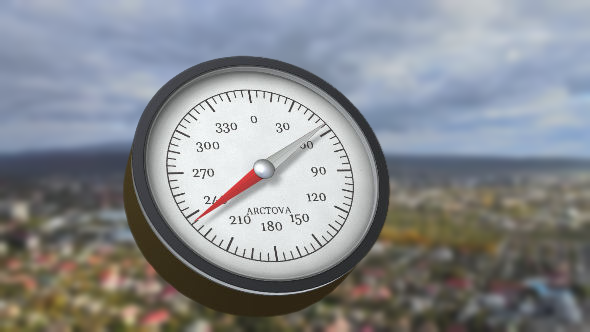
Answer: 235 °
